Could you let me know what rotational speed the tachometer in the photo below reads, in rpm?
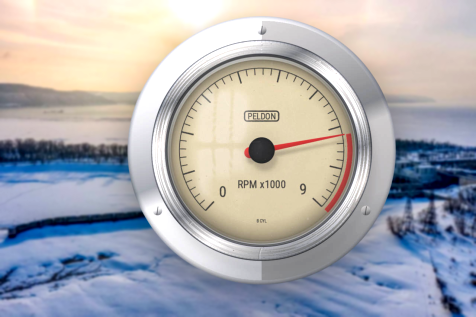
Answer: 7200 rpm
